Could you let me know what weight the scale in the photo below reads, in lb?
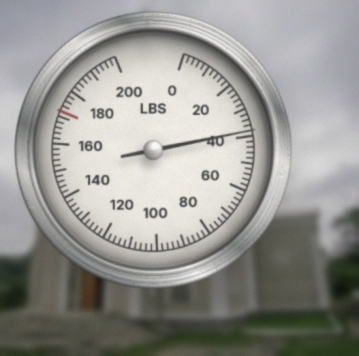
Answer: 38 lb
